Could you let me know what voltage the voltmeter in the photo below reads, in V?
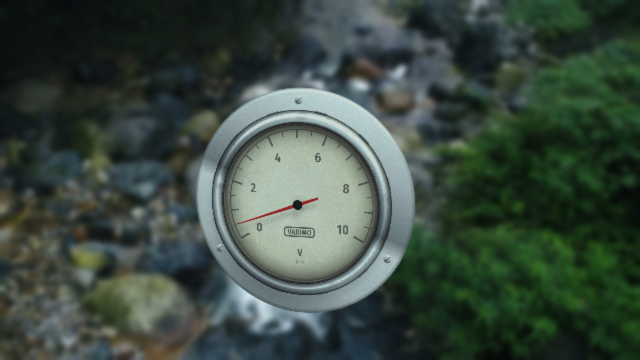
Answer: 0.5 V
